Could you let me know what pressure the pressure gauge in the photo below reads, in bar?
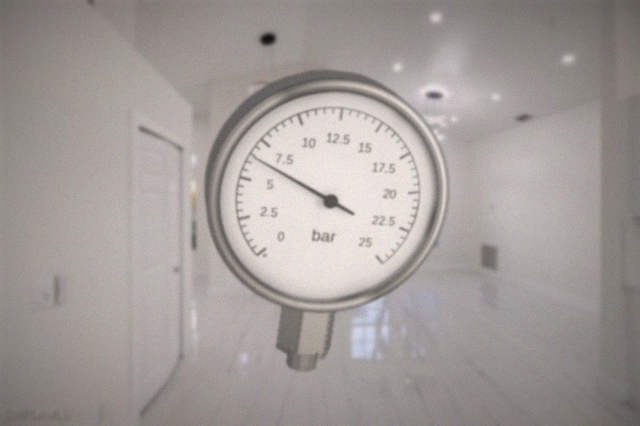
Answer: 6.5 bar
